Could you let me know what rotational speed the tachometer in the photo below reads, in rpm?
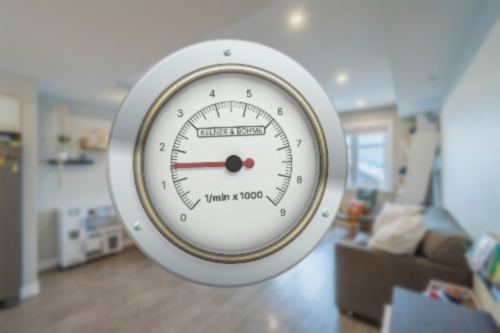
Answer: 1500 rpm
